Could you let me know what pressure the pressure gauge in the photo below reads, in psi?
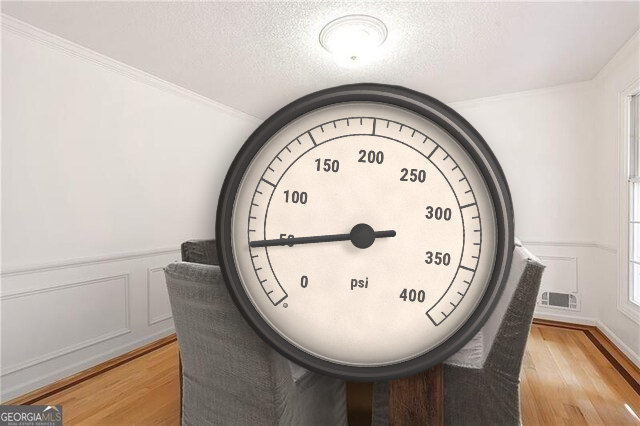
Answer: 50 psi
